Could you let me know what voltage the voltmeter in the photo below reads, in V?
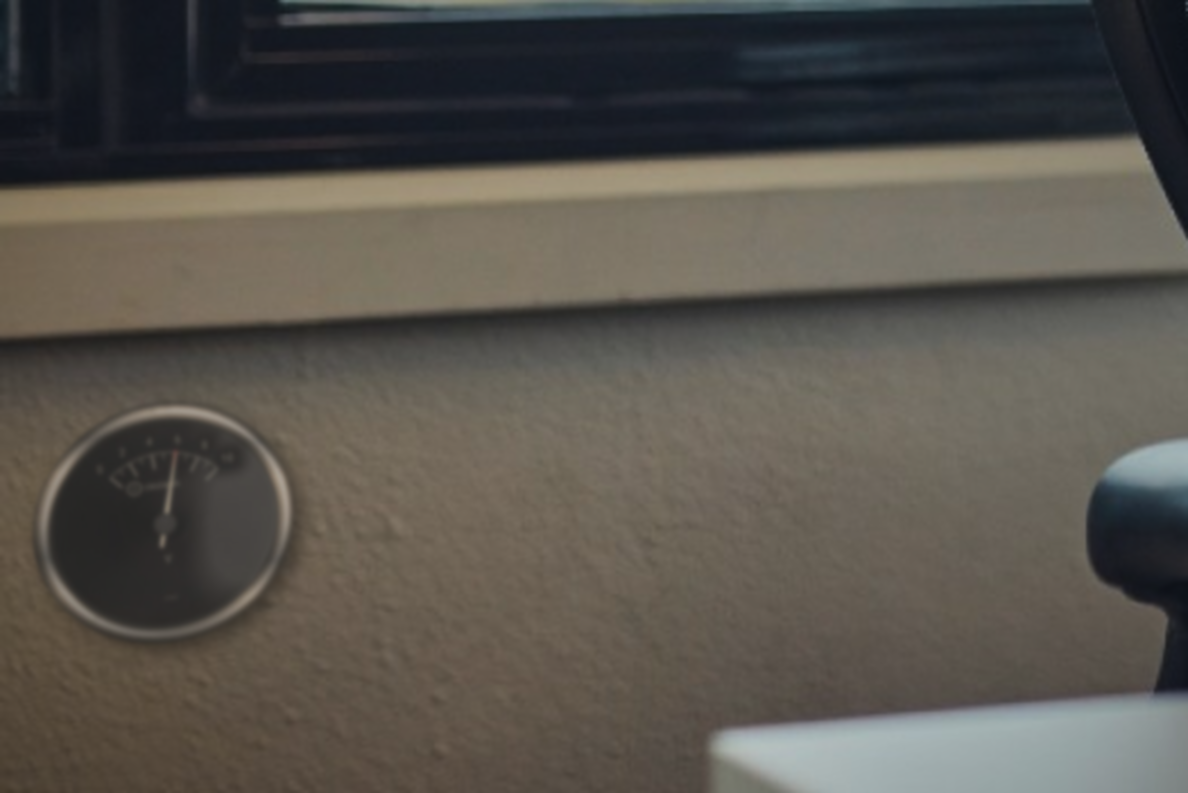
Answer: 6 V
